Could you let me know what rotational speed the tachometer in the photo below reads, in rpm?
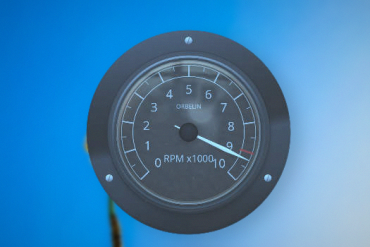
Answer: 9250 rpm
